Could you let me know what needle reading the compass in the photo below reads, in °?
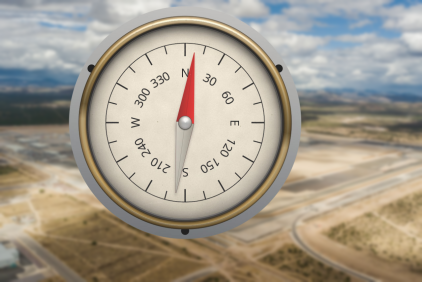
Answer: 7.5 °
